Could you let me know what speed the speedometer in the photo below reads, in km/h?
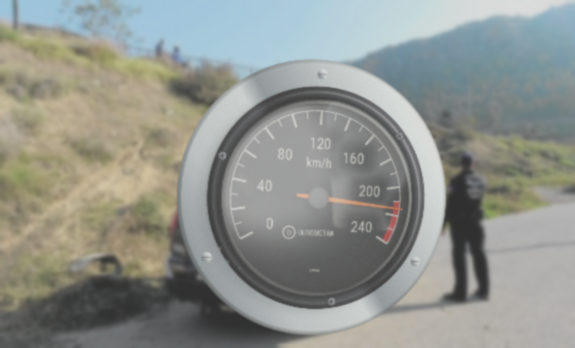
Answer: 215 km/h
